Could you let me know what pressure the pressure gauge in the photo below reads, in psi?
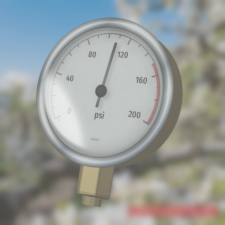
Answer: 110 psi
